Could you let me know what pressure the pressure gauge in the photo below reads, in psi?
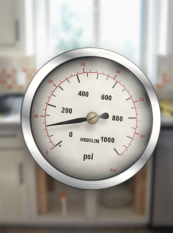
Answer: 100 psi
